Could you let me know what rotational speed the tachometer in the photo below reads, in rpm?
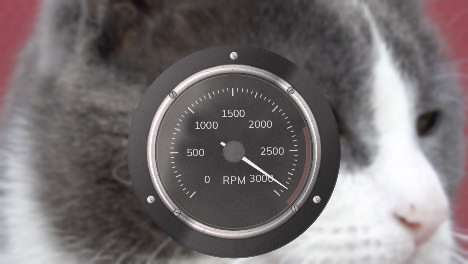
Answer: 2900 rpm
